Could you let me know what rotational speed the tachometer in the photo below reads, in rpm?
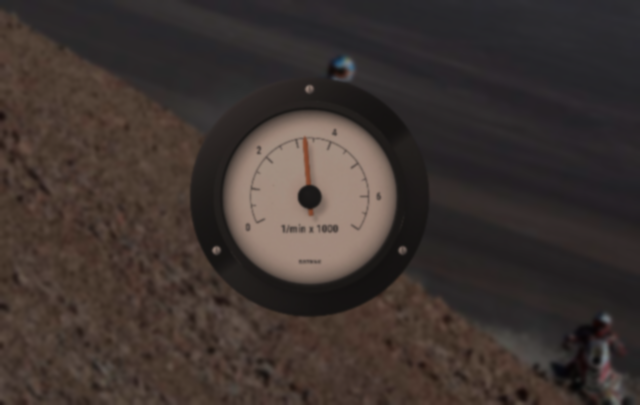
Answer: 3250 rpm
